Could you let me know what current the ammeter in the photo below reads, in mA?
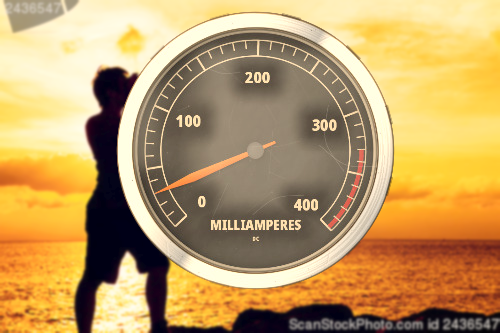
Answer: 30 mA
